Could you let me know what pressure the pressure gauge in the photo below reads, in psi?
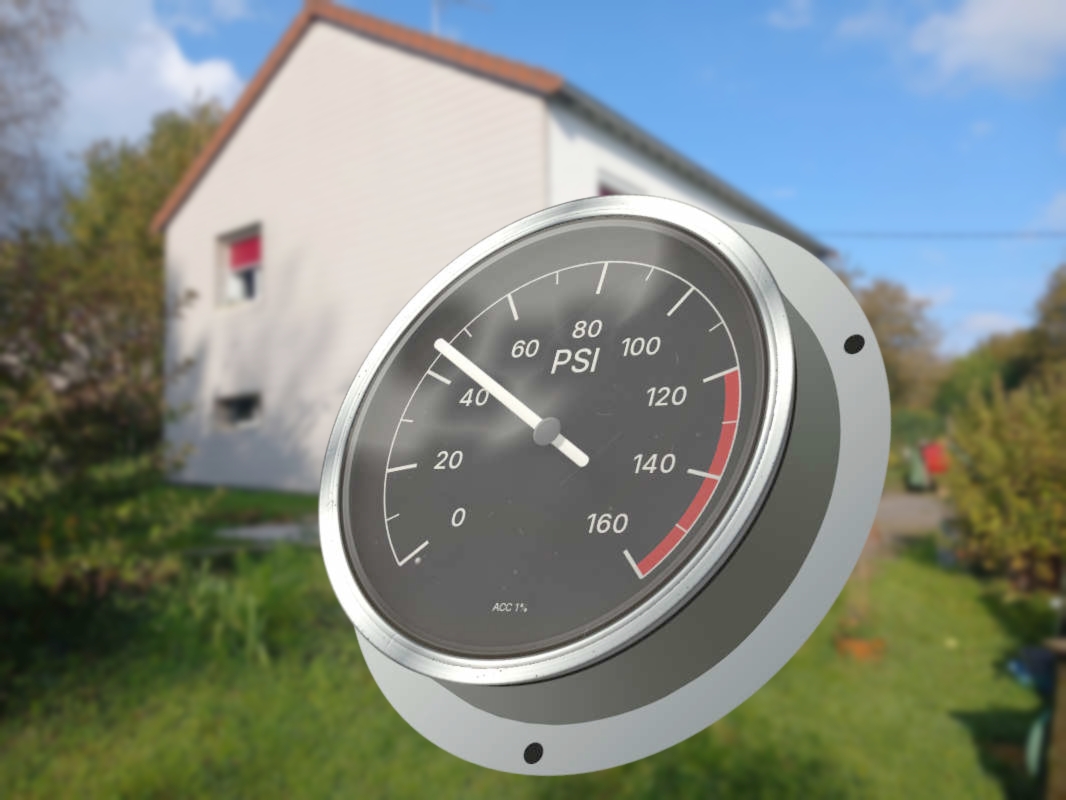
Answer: 45 psi
